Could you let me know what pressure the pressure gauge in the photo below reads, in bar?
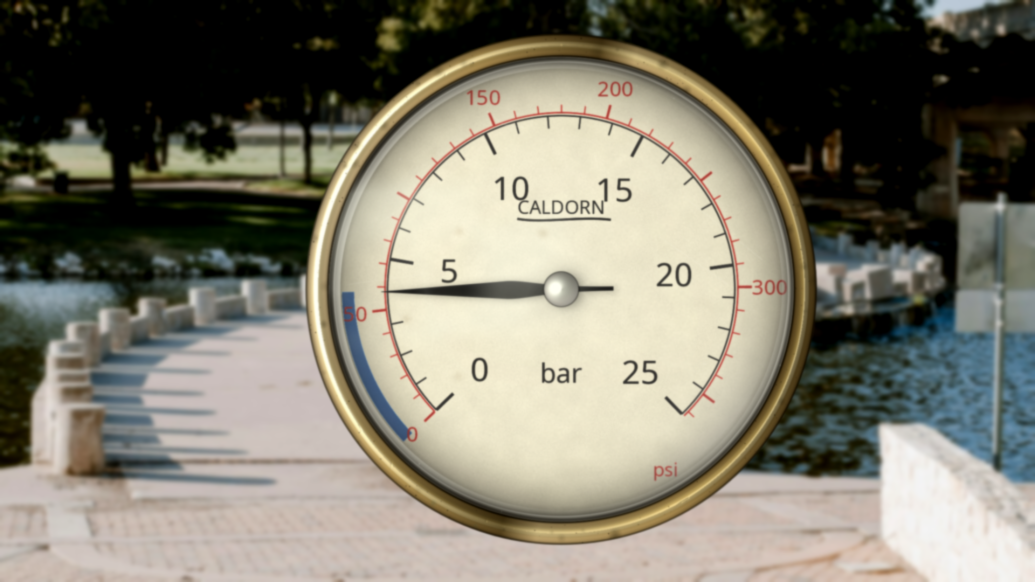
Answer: 4 bar
